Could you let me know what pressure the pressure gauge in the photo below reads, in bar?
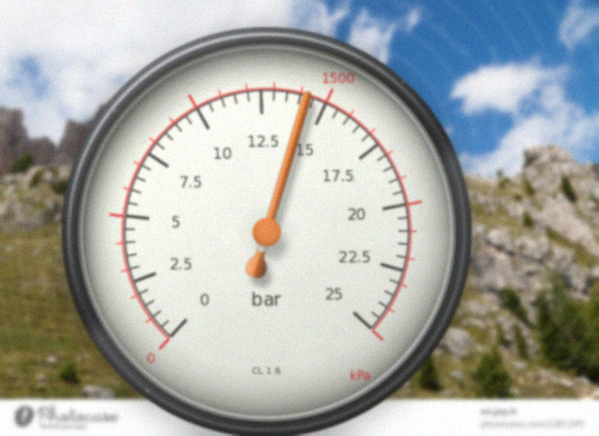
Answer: 14.25 bar
